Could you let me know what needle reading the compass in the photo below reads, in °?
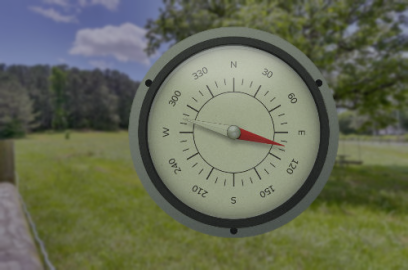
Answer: 105 °
